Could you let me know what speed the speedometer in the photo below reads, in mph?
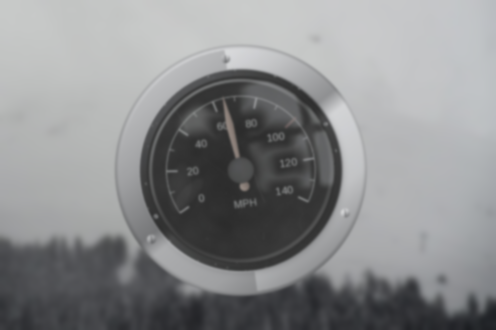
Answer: 65 mph
